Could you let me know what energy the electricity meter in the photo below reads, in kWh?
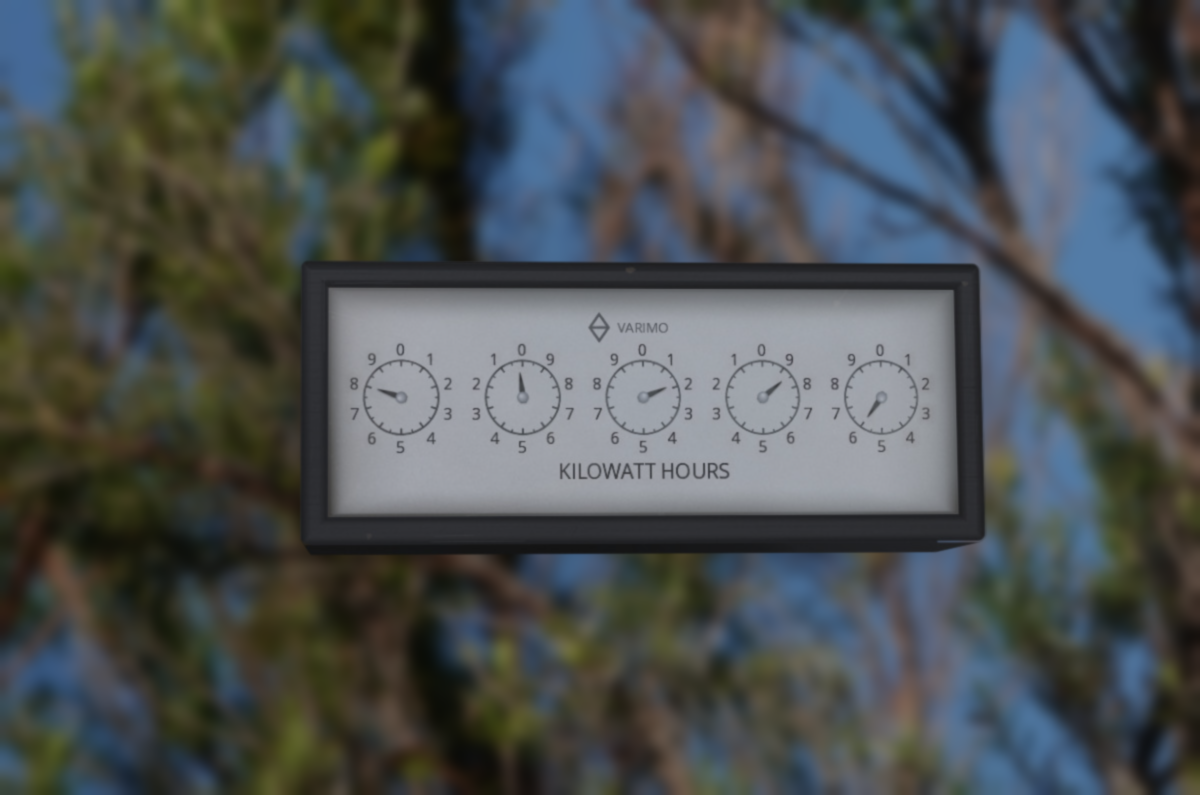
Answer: 80186 kWh
